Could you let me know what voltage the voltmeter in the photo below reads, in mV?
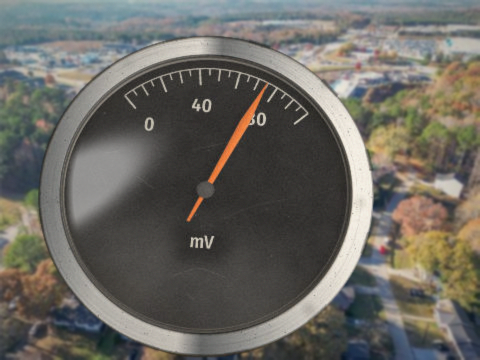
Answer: 75 mV
